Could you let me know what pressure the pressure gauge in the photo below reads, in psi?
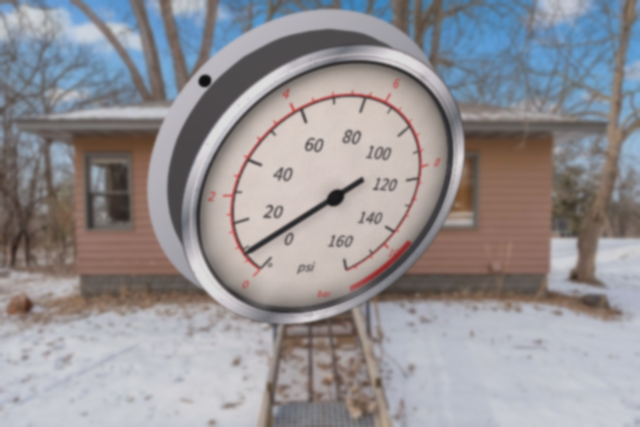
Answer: 10 psi
